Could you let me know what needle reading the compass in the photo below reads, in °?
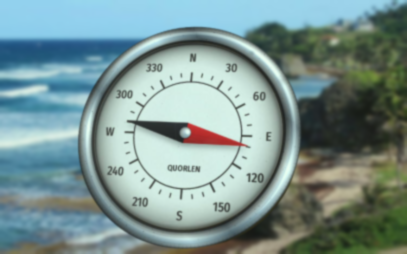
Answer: 100 °
